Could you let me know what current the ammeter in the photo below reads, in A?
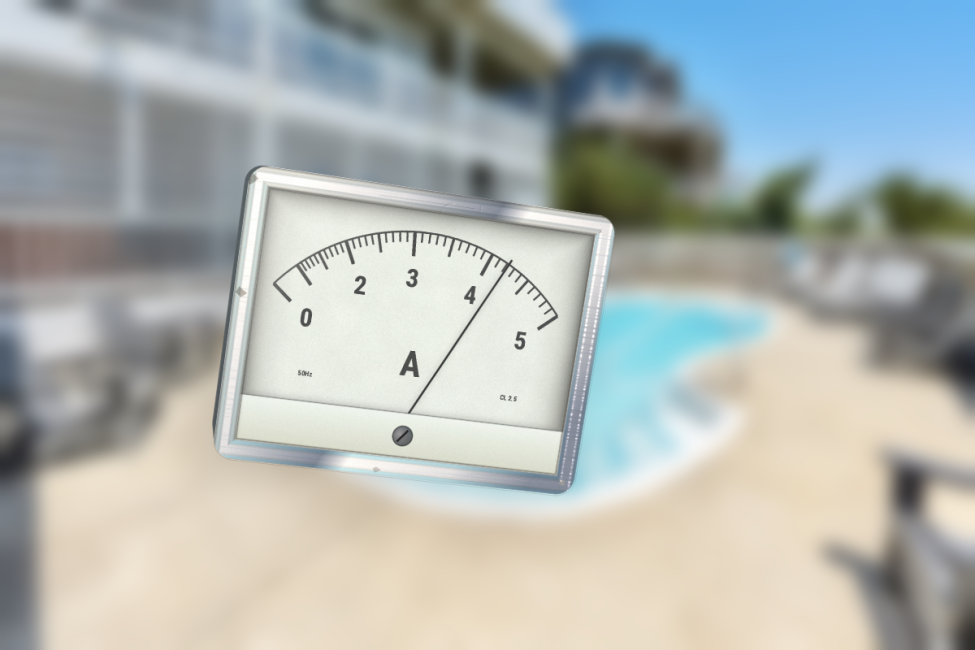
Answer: 4.2 A
